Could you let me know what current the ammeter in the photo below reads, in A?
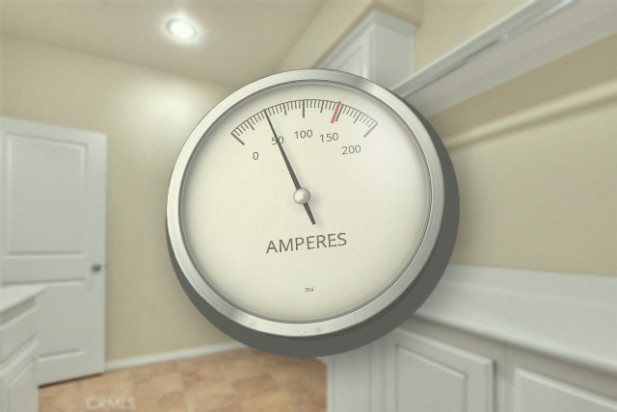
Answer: 50 A
